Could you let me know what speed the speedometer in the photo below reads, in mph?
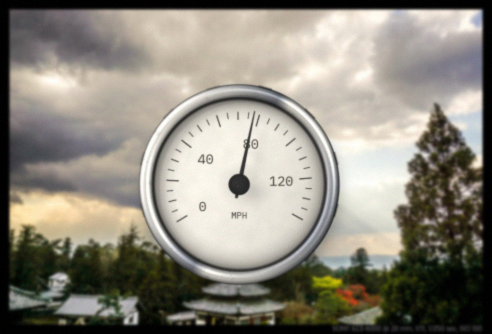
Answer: 77.5 mph
